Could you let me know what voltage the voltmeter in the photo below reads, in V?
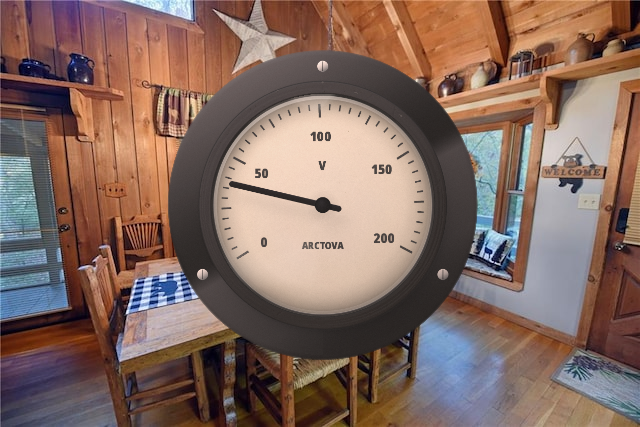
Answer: 37.5 V
